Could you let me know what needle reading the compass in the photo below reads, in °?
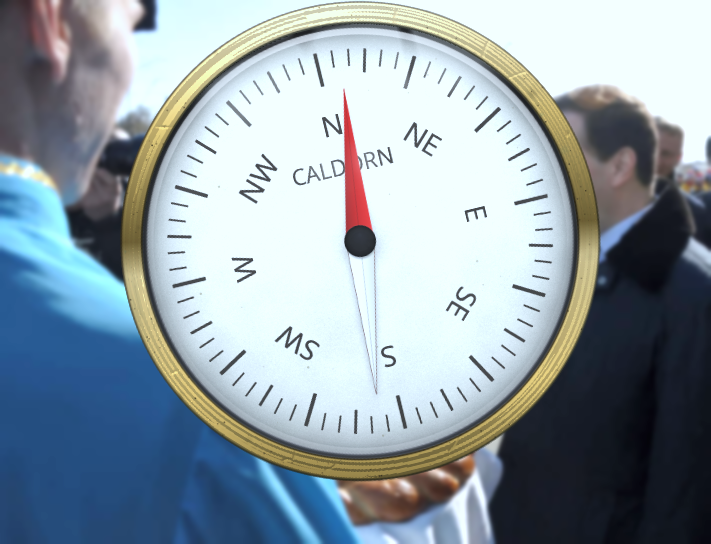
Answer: 7.5 °
